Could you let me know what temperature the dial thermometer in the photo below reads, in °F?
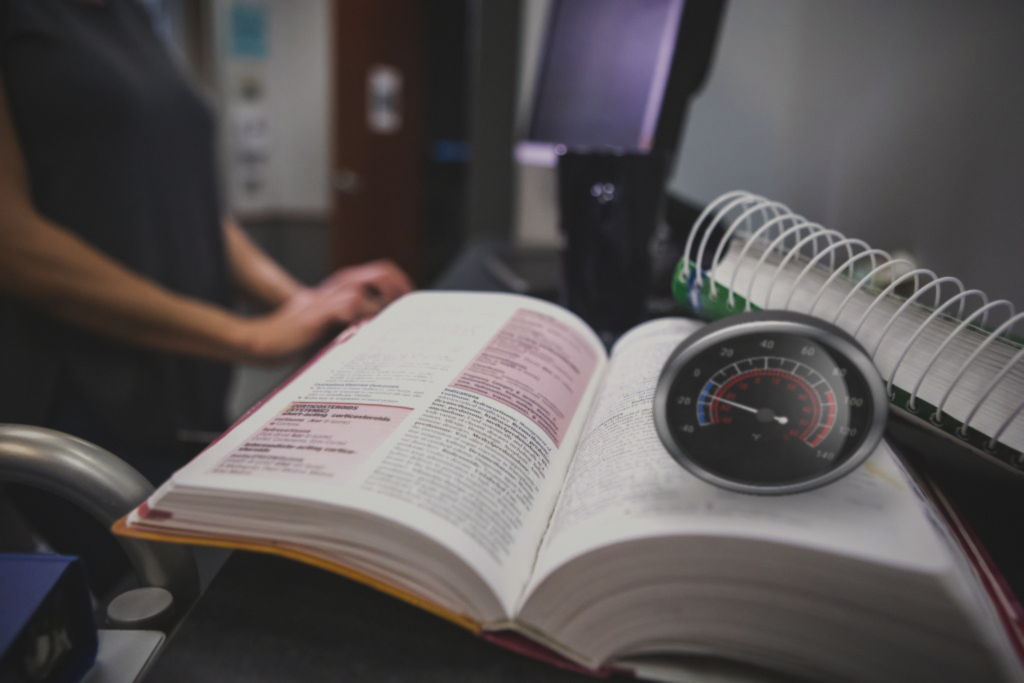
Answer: -10 °F
